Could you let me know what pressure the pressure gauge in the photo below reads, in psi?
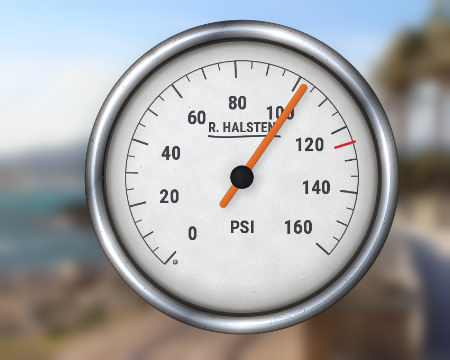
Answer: 102.5 psi
